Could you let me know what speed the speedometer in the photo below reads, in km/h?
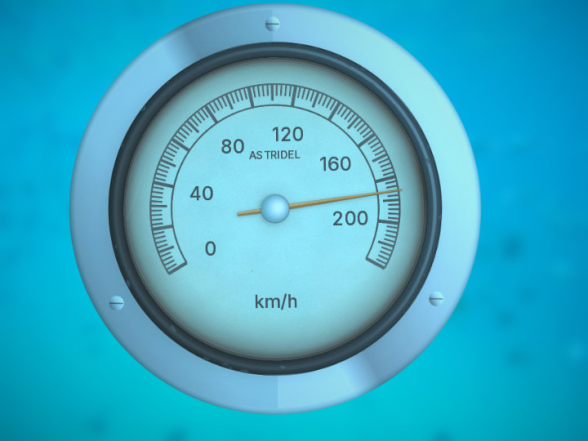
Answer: 186 km/h
